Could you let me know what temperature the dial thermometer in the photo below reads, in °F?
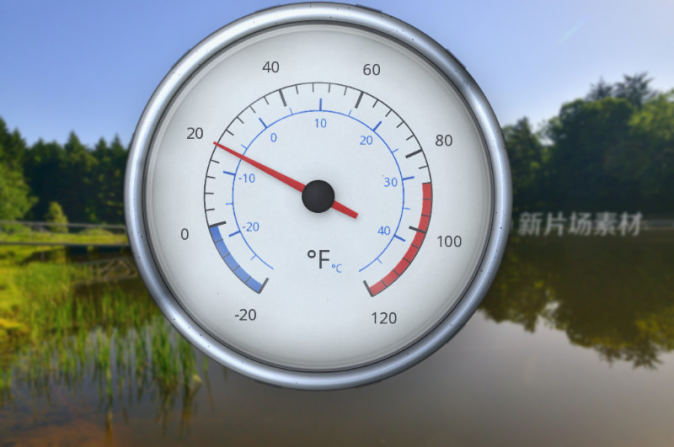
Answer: 20 °F
